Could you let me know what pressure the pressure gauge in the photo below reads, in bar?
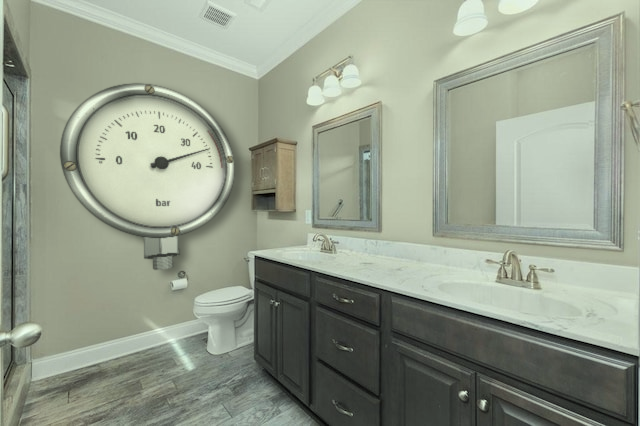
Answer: 35 bar
